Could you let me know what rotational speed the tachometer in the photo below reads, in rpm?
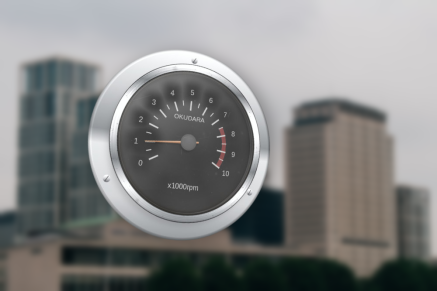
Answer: 1000 rpm
